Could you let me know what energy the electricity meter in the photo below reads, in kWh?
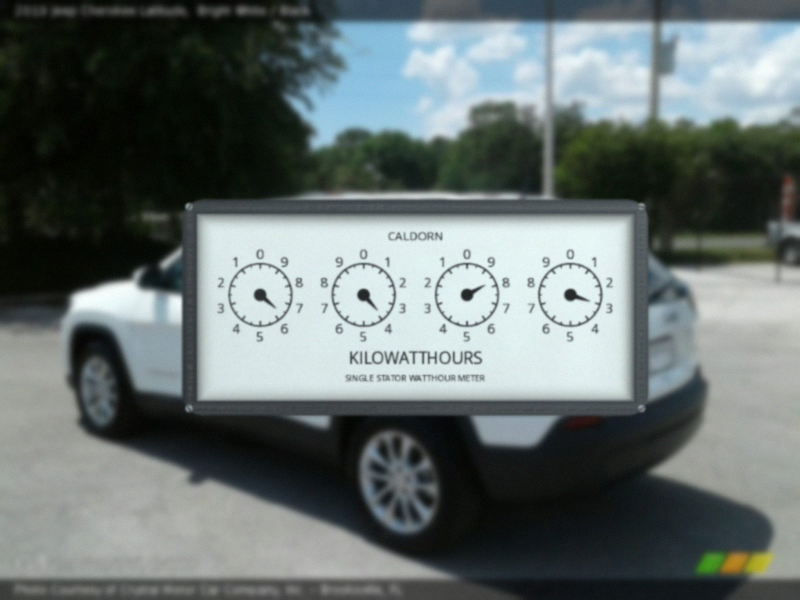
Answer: 6383 kWh
